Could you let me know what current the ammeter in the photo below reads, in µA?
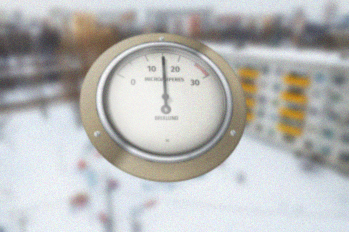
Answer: 15 µA
